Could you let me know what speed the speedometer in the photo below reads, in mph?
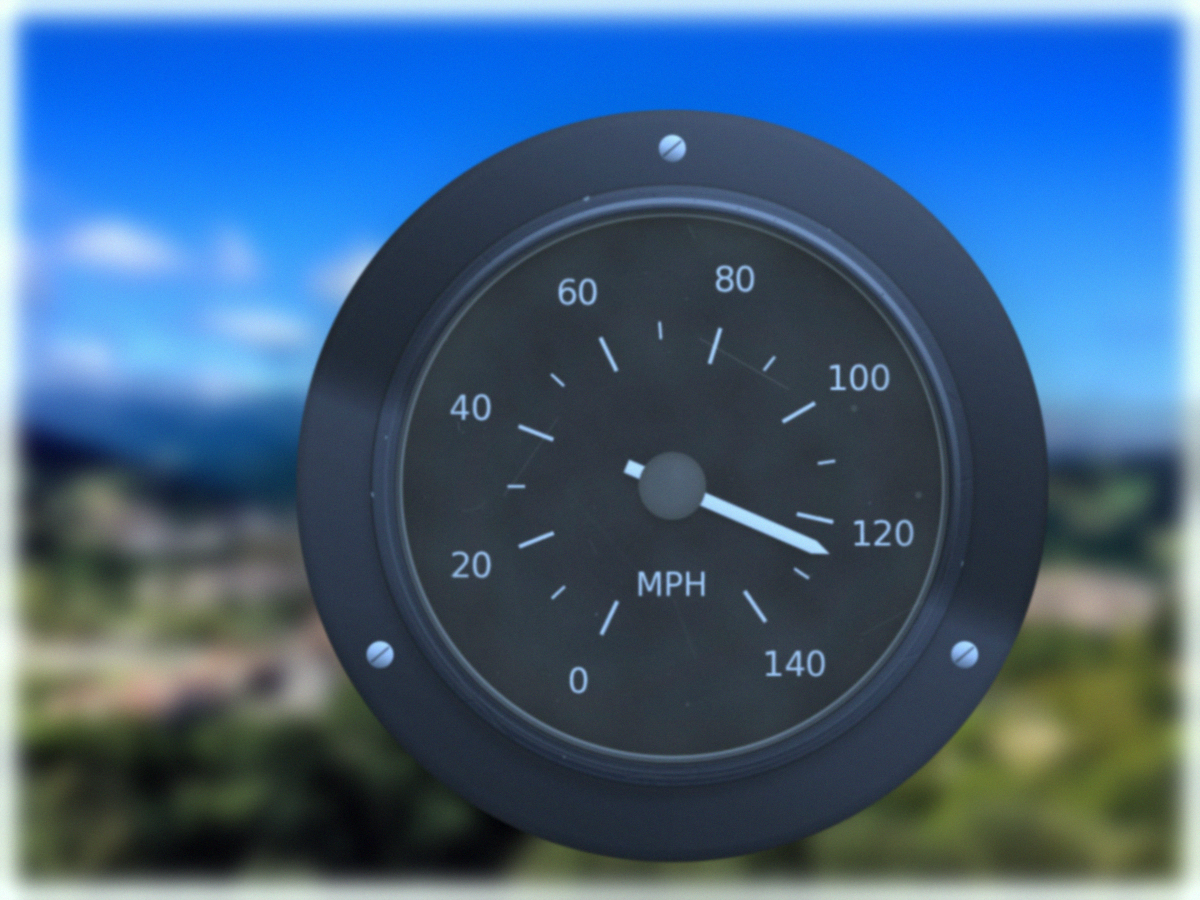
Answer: 125 mph
